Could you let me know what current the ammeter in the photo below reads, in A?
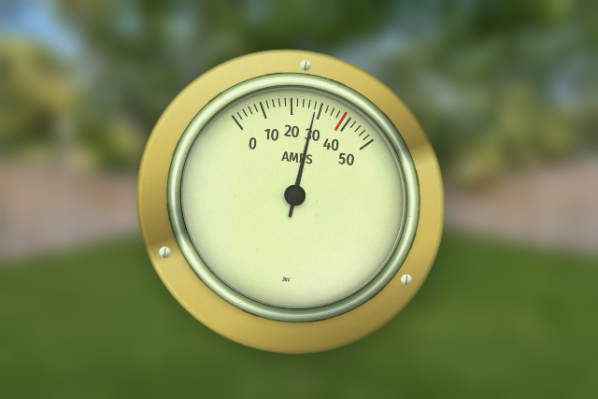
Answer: 28 A
